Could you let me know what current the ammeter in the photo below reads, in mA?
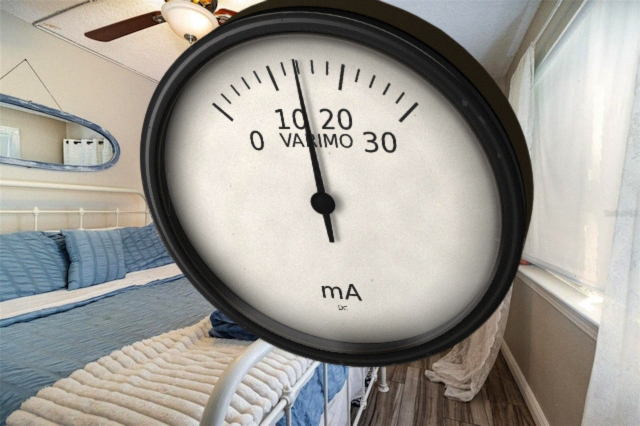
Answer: 14 mA
